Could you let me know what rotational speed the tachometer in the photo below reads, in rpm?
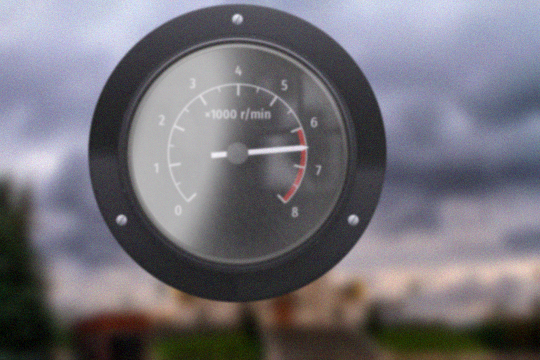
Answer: 6500 rpm
